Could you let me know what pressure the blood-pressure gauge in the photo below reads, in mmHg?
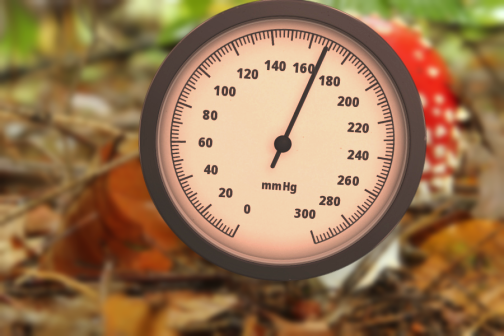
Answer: 168 mmHg
